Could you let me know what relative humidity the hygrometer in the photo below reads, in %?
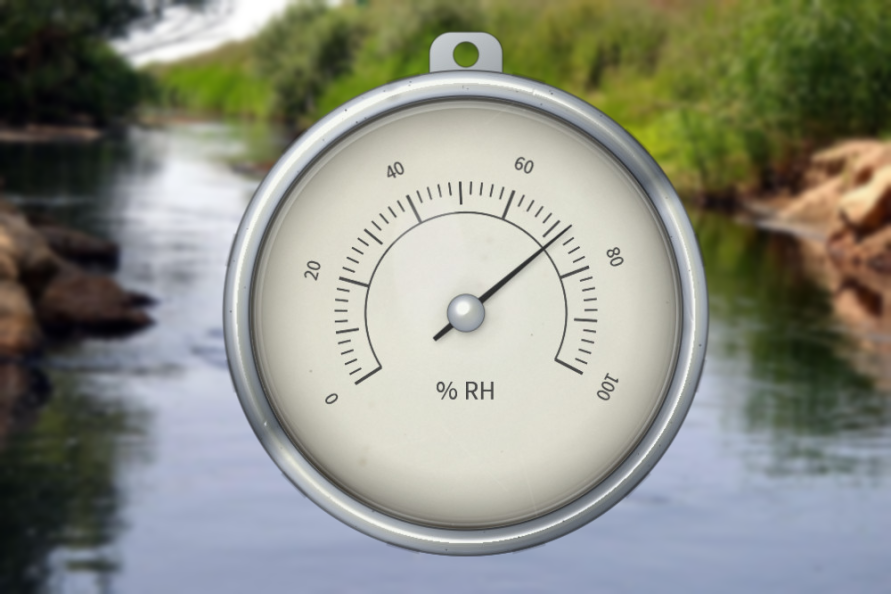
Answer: 72 %
